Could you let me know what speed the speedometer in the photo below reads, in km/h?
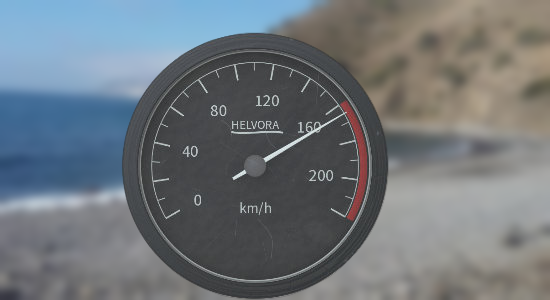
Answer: 165 km/h
